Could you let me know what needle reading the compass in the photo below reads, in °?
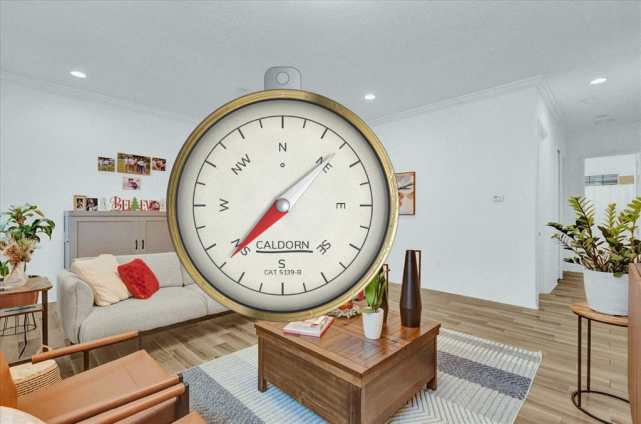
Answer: 225 °
